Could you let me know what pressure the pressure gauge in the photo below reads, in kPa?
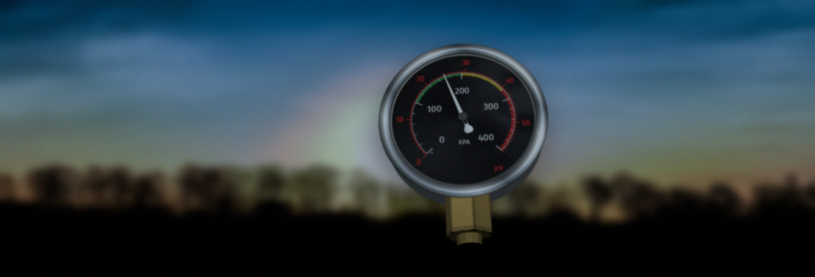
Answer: 170 kPa
